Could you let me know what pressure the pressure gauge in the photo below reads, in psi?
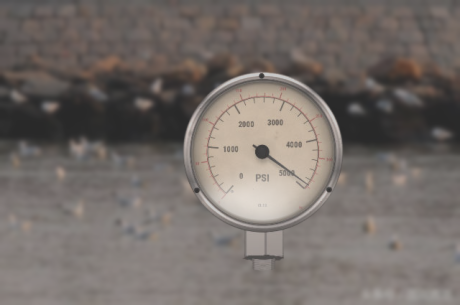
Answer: 4900 psi
